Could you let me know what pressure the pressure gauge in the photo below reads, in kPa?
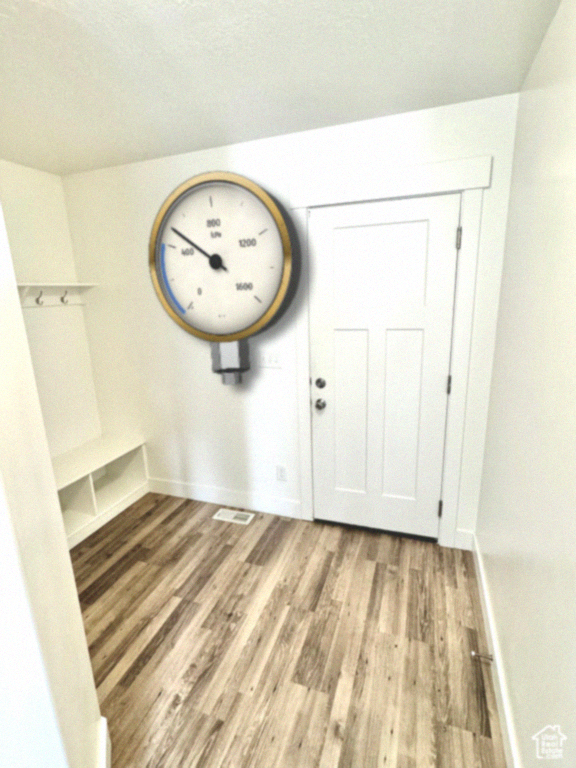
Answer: 500 kPa
